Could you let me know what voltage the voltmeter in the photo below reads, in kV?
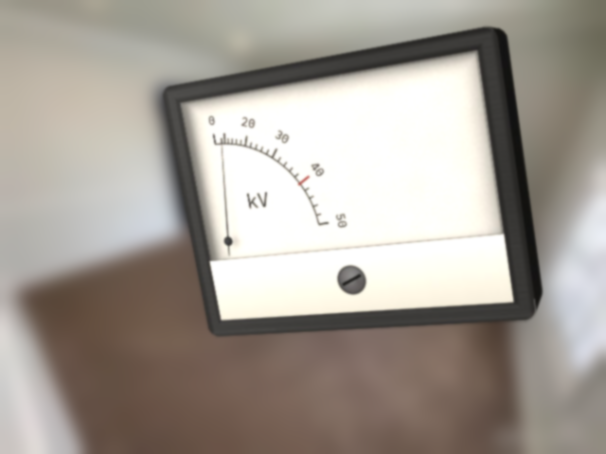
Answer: 10 kV
